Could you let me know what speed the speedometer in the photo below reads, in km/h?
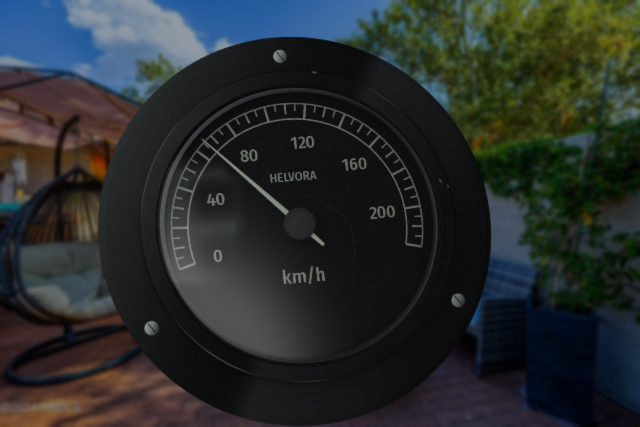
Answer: 65 km/h
